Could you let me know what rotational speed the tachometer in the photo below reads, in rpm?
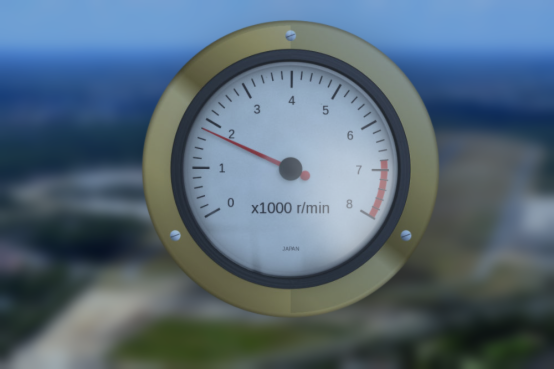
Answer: 1800 rpm
